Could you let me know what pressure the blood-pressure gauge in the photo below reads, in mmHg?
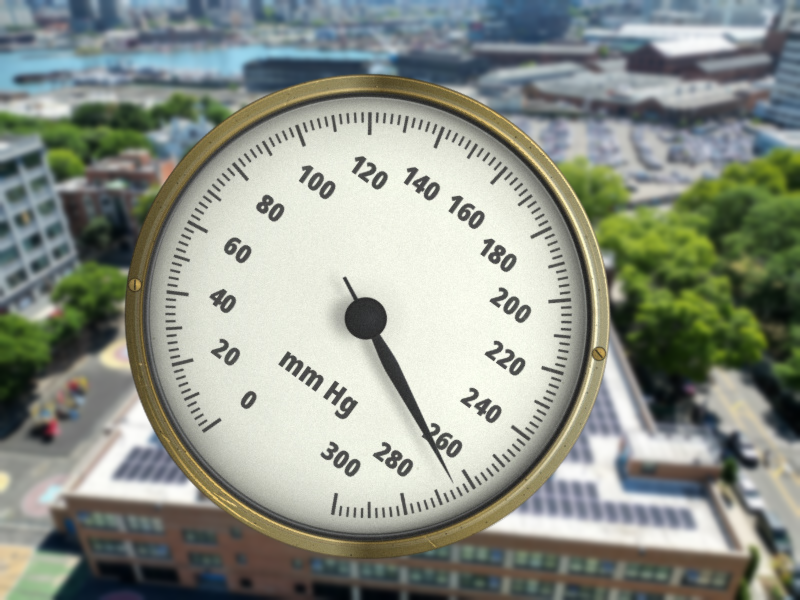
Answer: 264 mmHg
